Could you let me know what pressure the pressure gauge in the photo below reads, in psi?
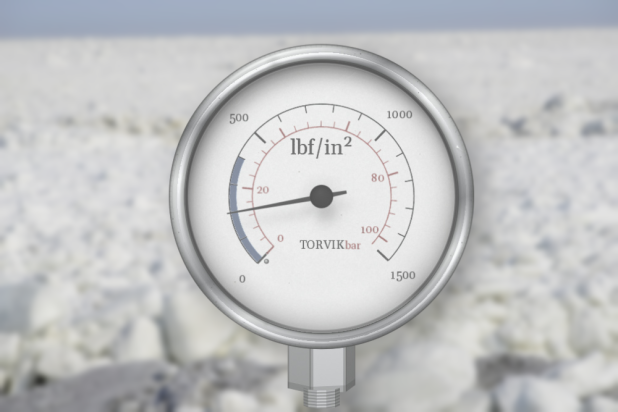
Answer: 200 psi
